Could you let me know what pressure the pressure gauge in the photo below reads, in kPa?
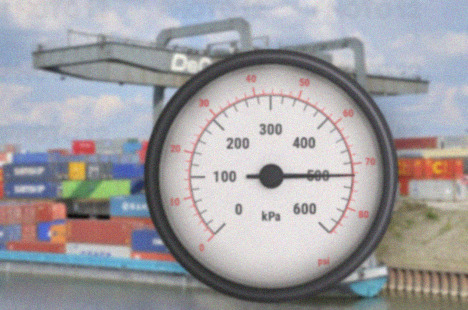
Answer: 500 kPa
